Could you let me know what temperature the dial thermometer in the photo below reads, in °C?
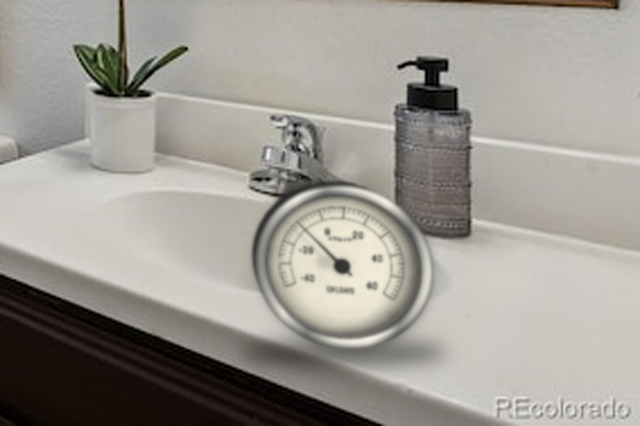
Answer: -10 °C
